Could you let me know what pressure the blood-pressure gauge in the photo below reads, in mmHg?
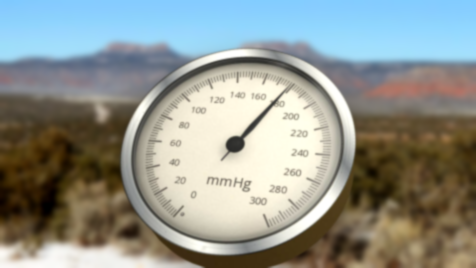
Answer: 180 mmHg
